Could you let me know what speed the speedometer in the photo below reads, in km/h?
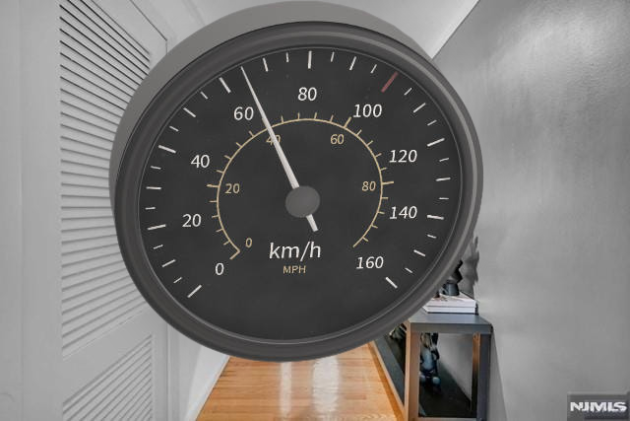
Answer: 65 km/h
